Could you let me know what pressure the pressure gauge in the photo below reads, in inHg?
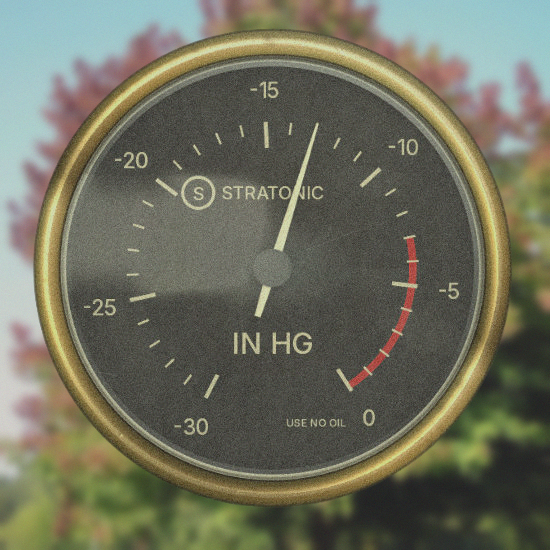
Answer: -13 inHg
